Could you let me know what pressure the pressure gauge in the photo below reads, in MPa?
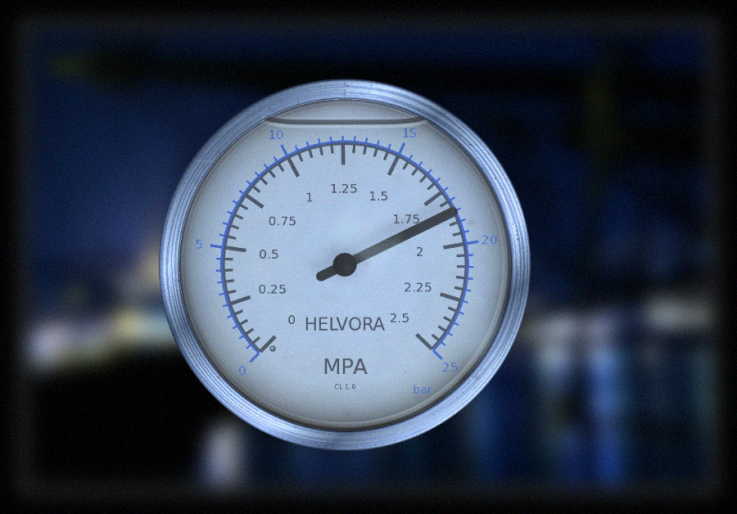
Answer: 1.85 MPa
